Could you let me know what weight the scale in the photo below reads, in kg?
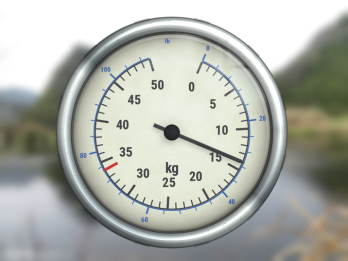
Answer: 14 kg
